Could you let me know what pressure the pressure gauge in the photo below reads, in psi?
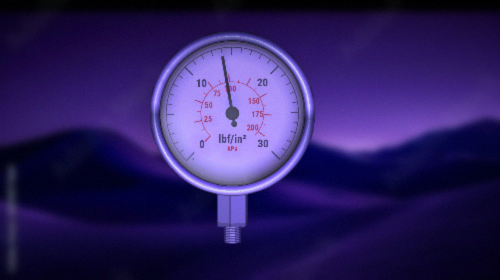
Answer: 14 psi
